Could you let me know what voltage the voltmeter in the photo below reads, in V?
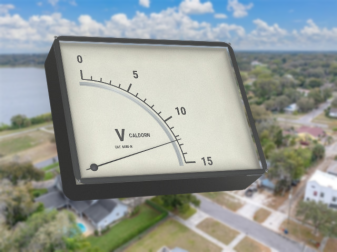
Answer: 12.5 V
